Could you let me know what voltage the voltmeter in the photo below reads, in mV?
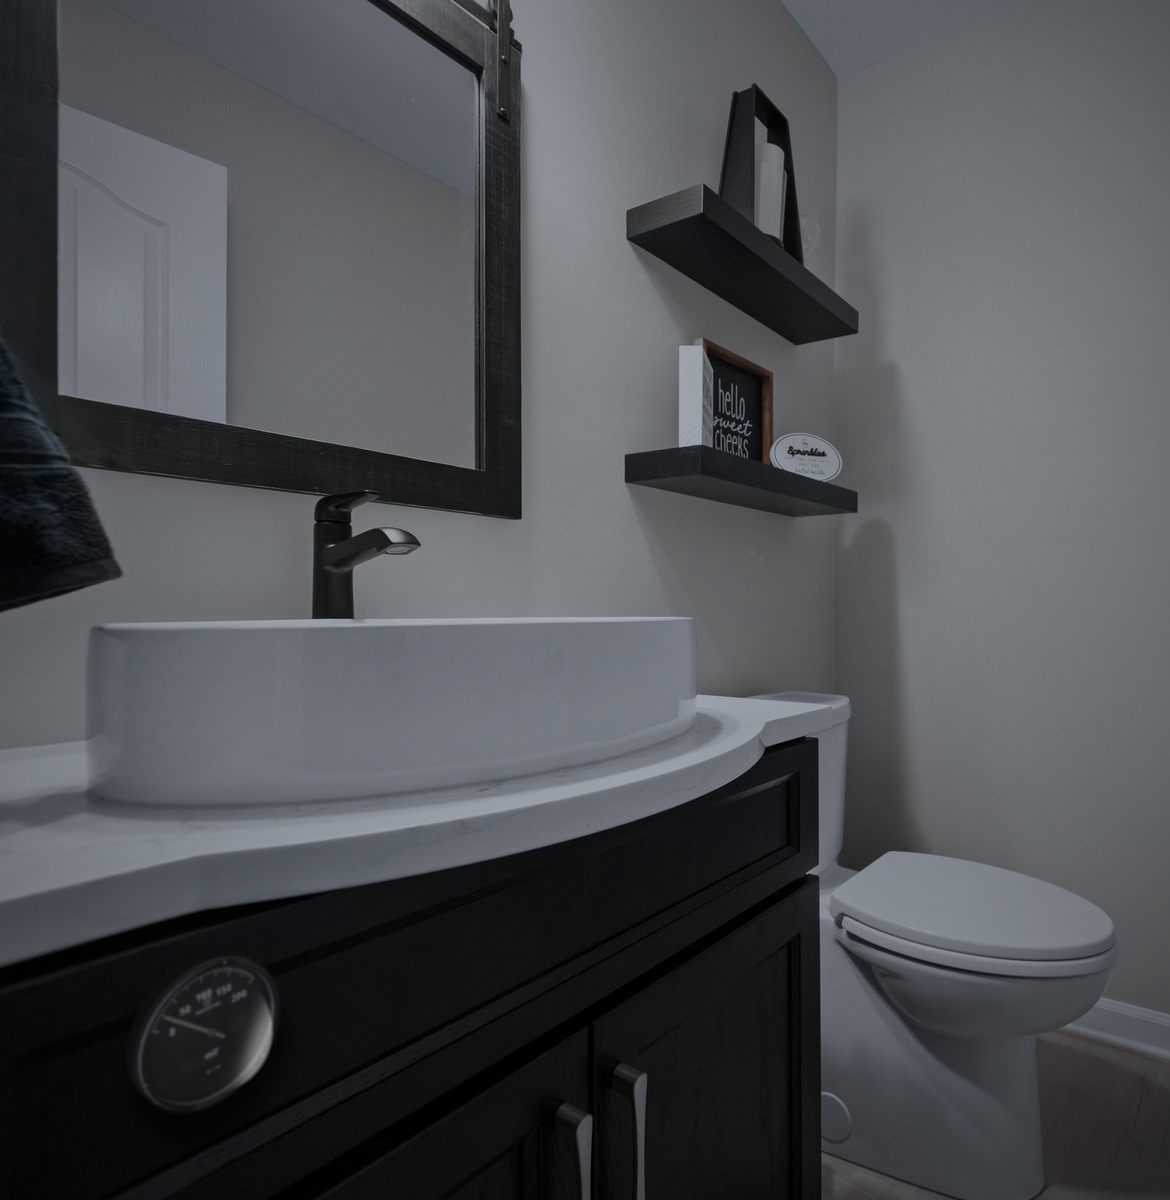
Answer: 25 mV
